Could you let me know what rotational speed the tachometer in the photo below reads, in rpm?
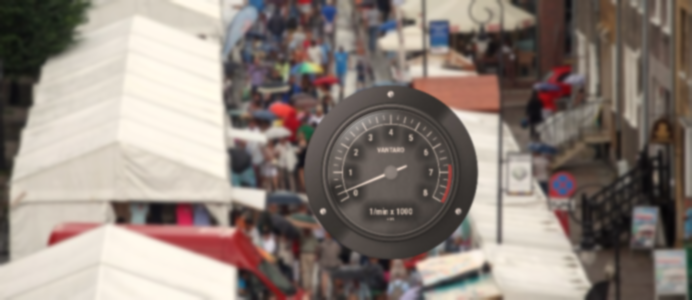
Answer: 250 rpm
